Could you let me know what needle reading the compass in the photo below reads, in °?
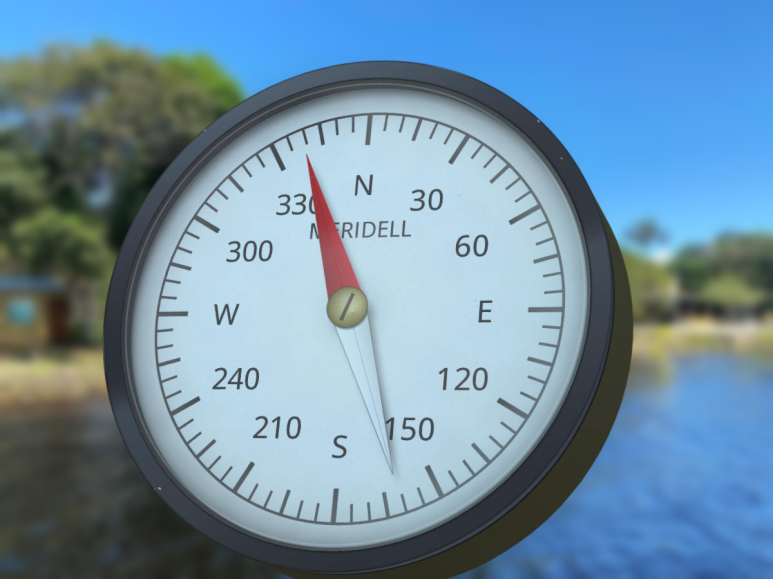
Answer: 340 °
